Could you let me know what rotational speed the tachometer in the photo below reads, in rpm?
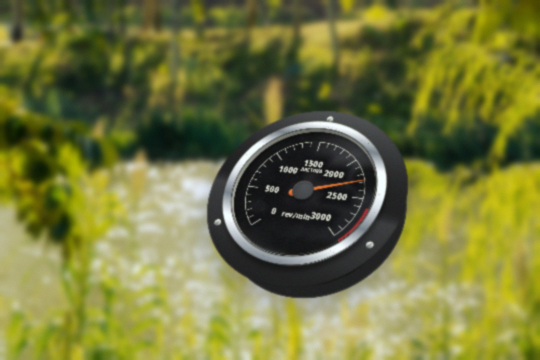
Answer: 2300 rpm
